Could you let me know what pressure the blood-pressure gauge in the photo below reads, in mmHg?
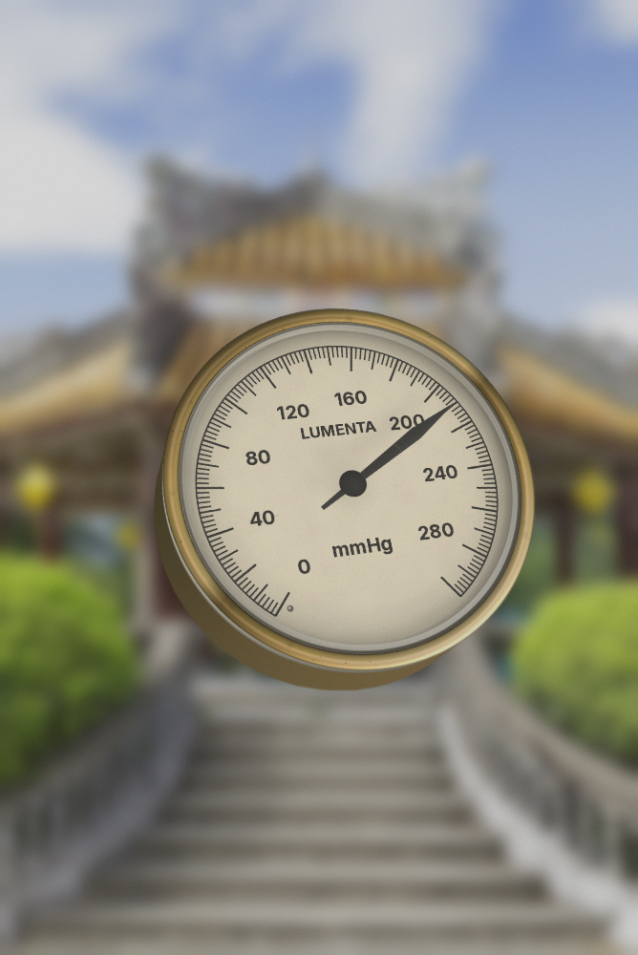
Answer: 210 mmHg
